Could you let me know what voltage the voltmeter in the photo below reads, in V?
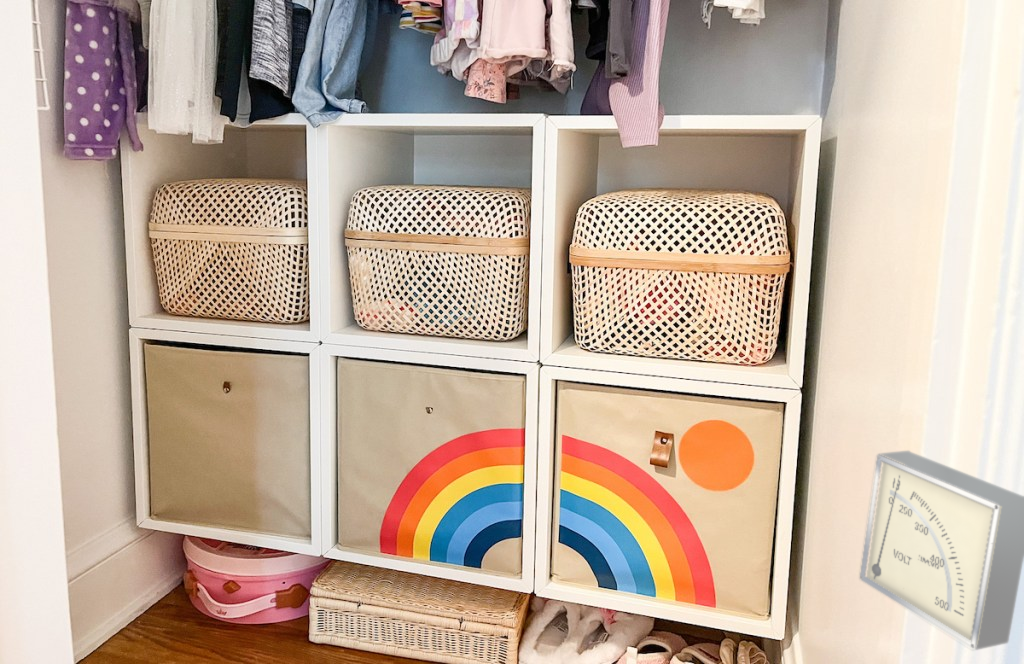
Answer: 100 V
